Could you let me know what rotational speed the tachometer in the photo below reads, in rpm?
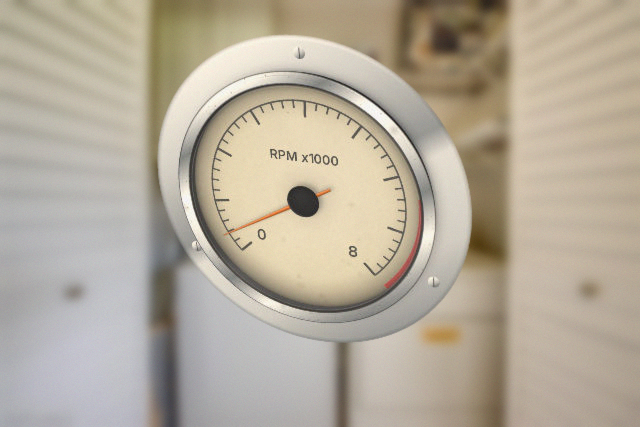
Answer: 400 rpm
